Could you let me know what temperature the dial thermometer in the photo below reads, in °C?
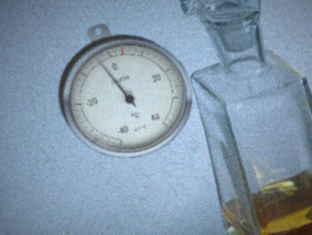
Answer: -4 °C
